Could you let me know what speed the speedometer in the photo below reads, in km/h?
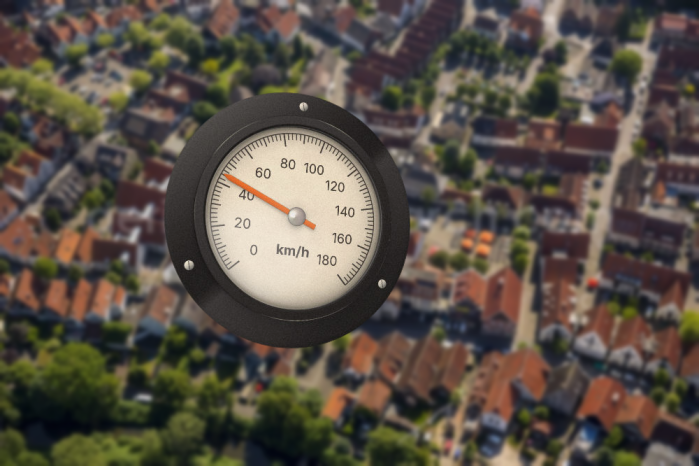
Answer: 44 km/h
